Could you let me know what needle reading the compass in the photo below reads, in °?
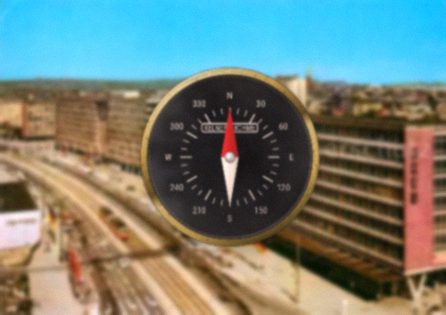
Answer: 0 °
